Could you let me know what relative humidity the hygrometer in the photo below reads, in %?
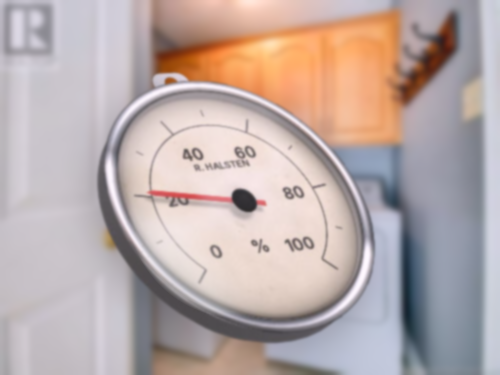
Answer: 20 %
